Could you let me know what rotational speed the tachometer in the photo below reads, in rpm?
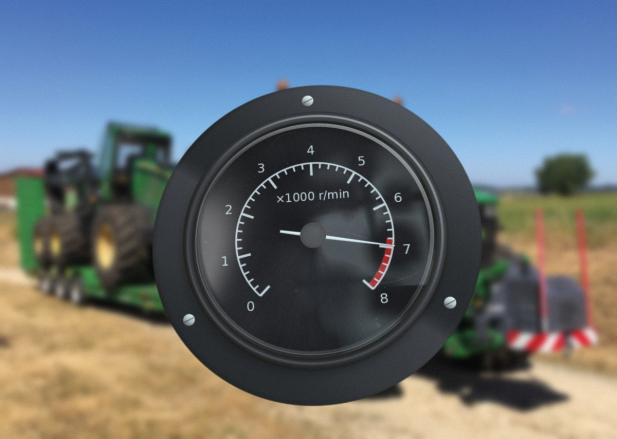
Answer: 7000 rpm
